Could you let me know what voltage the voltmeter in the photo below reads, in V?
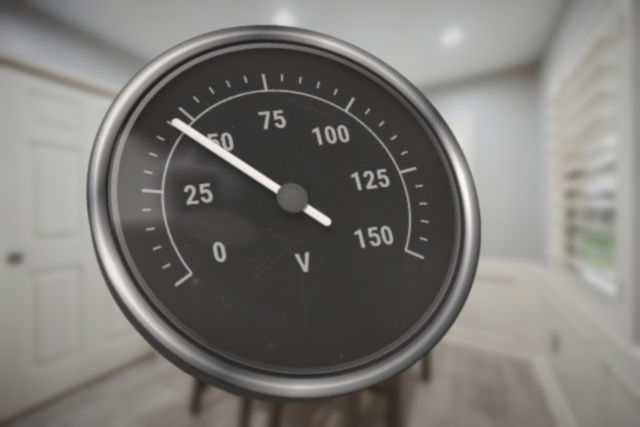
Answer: 45 V
